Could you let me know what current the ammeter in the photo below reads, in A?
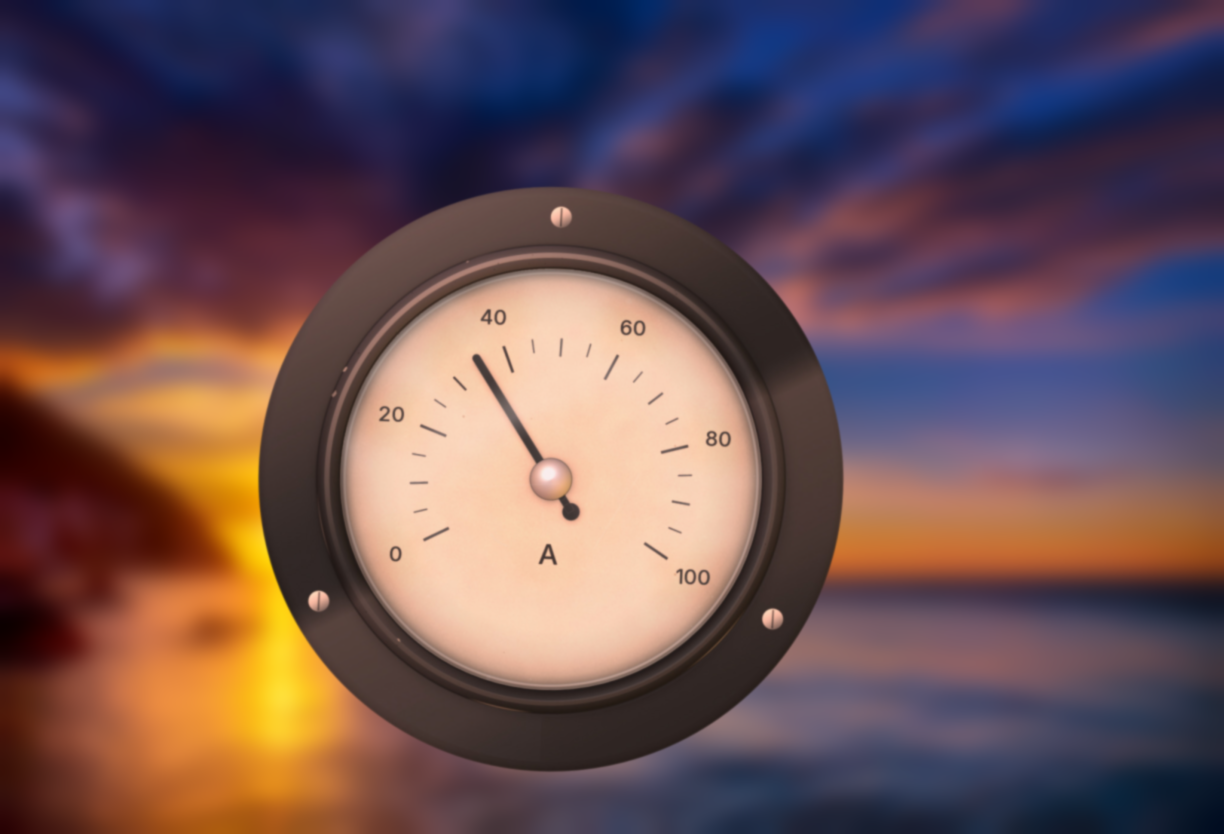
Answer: 35 A
